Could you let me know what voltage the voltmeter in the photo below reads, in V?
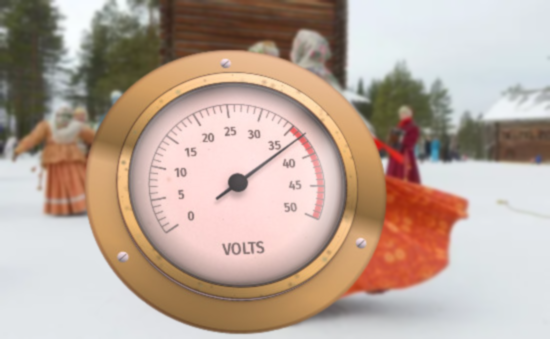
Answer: 37 V
